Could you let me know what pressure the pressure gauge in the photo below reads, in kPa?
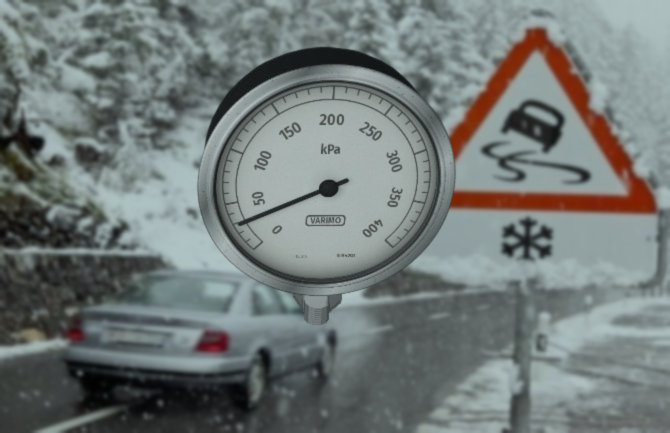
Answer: 30 kPa
